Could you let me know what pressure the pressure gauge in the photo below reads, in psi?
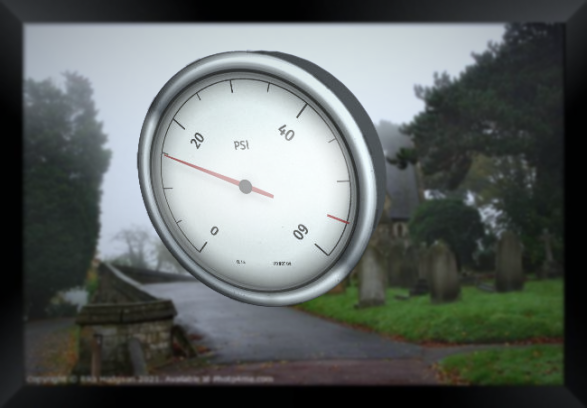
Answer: 15 psi
